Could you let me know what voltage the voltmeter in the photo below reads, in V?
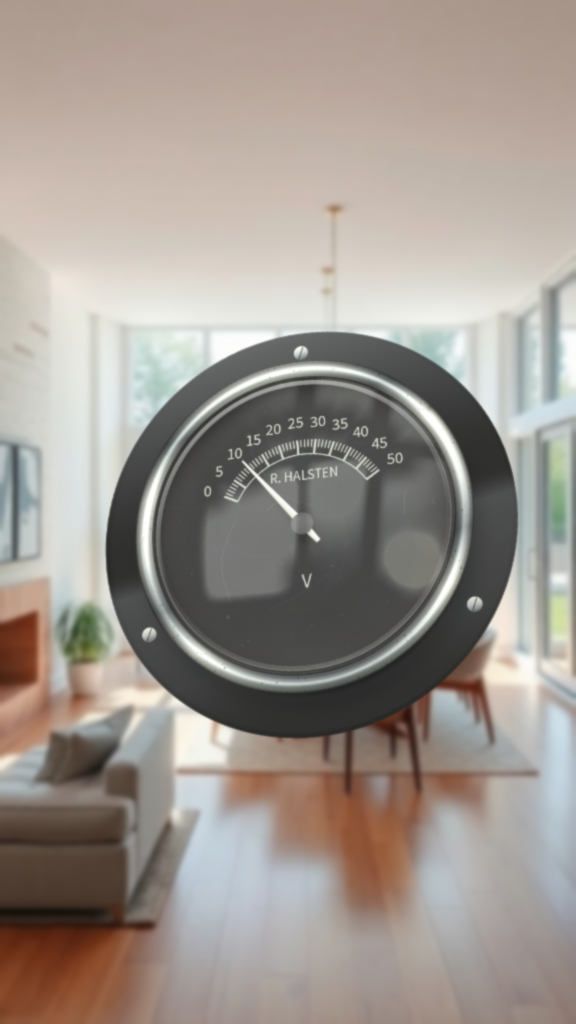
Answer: 10 V
